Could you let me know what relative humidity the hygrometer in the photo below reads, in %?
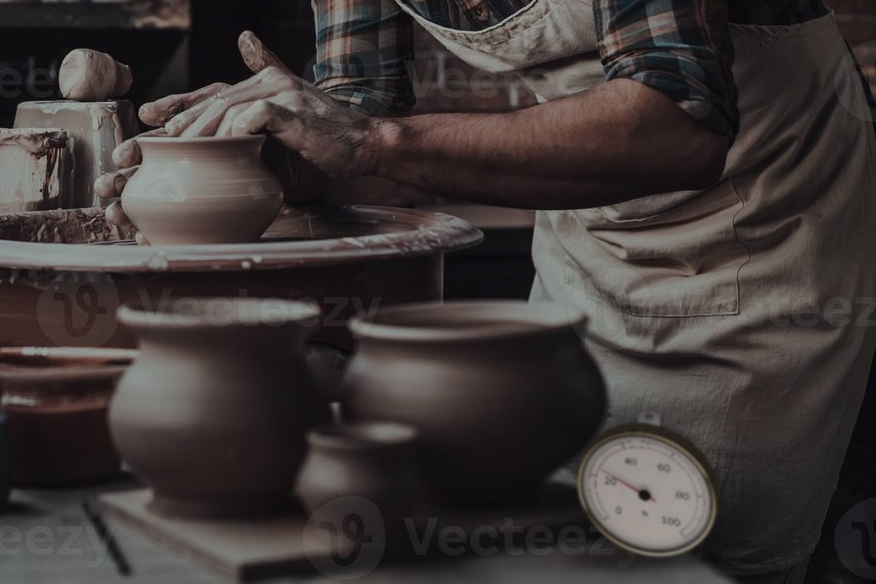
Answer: 25 %
